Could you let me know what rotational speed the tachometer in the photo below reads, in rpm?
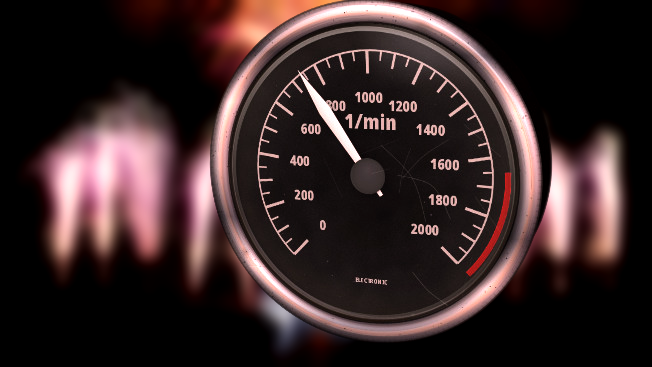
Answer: 750 rpm
